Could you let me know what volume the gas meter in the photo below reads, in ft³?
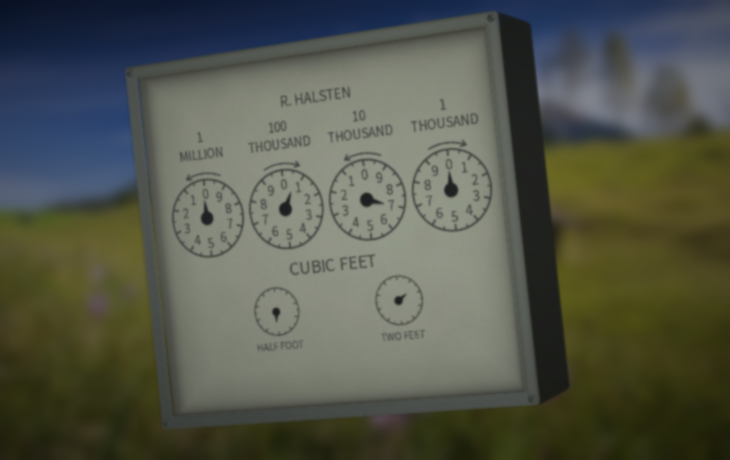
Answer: 7000 ft³
